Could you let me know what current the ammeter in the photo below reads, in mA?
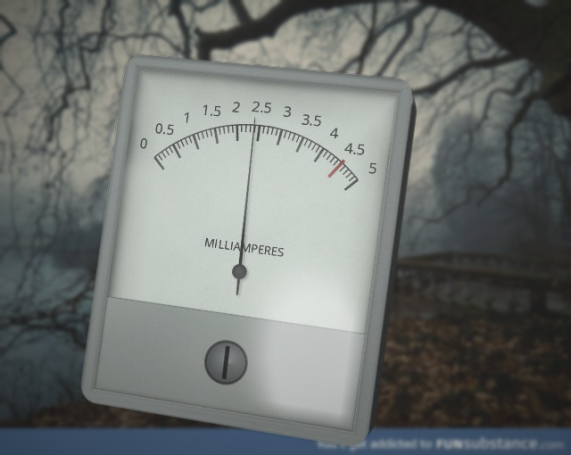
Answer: 2.4 mA
